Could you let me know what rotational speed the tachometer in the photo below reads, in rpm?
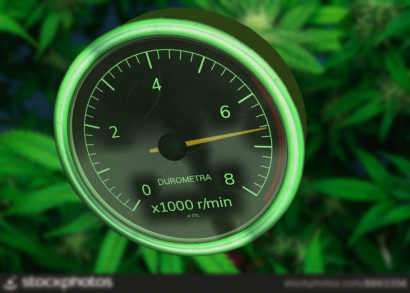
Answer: 6600 rpm
